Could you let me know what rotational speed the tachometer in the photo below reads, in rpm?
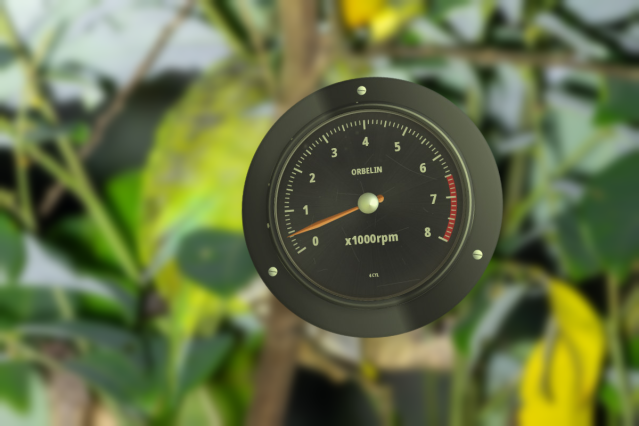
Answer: 400 rpm
